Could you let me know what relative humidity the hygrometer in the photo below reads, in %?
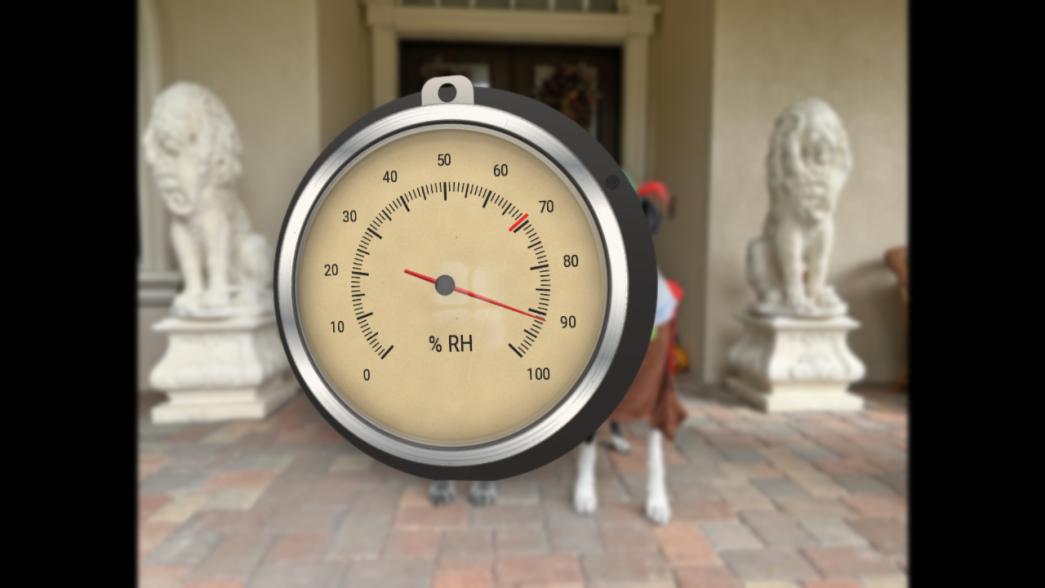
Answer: 91 %
